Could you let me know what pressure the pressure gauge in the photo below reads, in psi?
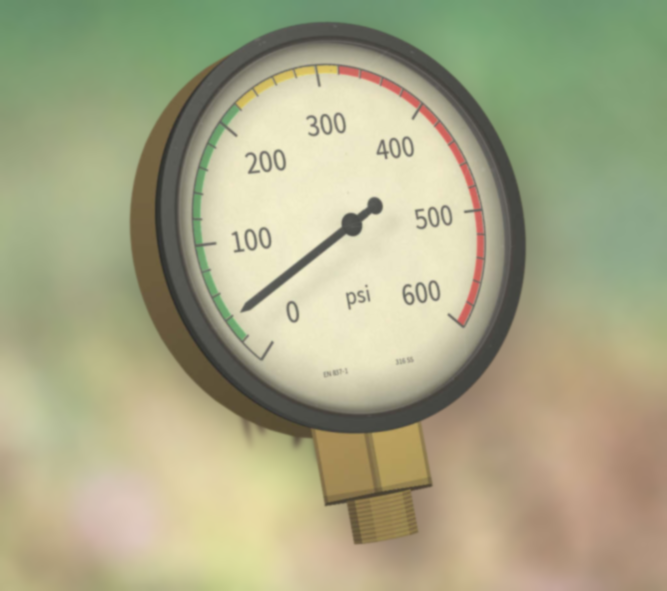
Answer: 40 psi
